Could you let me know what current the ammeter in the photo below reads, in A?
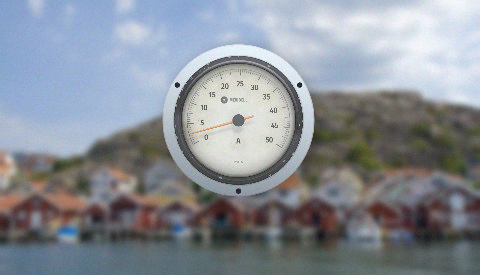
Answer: 2.5 A
